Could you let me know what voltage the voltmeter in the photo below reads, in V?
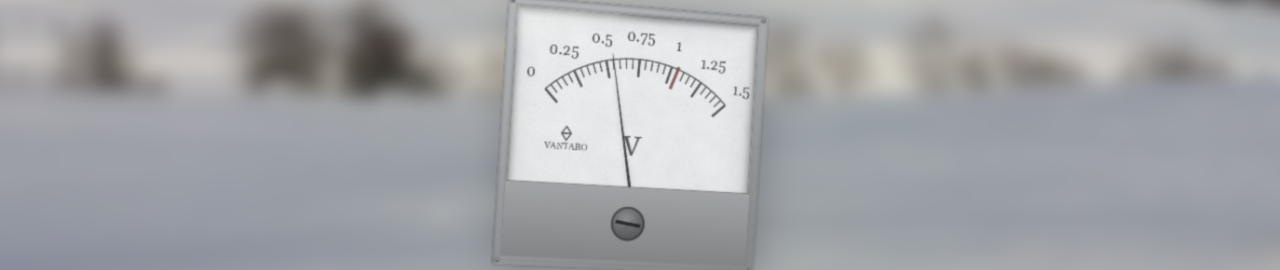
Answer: 0.55 V
